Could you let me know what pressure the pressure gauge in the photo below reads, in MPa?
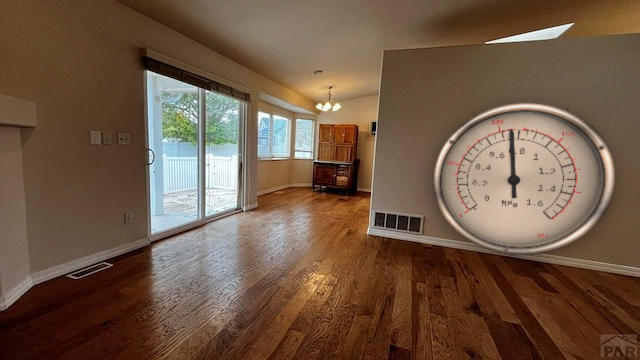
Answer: 0.75 MPa
